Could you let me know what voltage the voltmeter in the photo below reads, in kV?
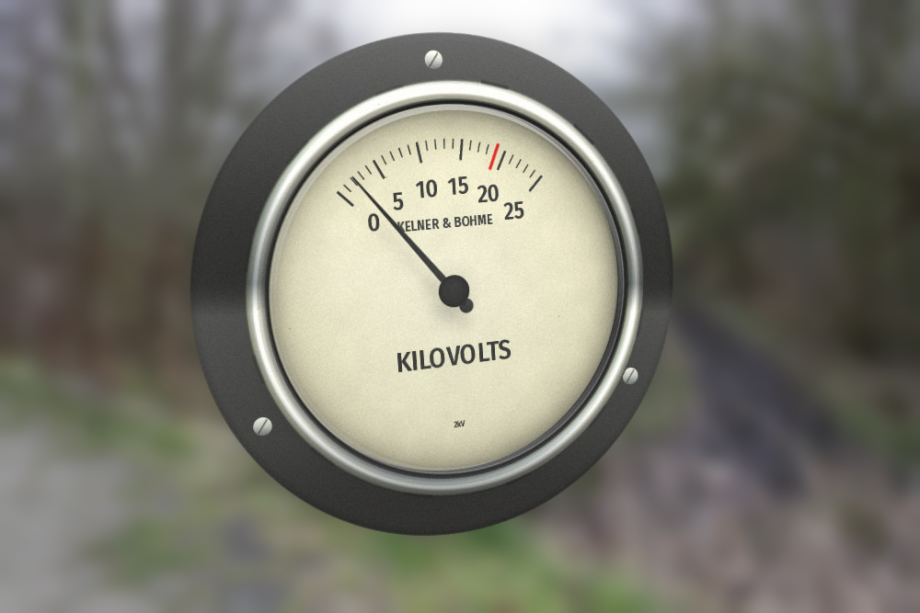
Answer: 2 kV
